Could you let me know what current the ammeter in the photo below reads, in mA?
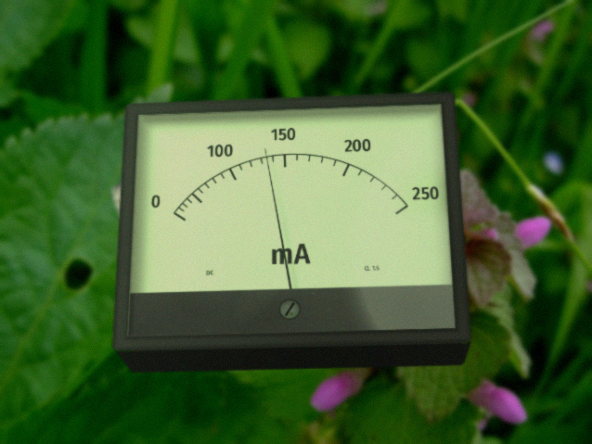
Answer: 135 mA
